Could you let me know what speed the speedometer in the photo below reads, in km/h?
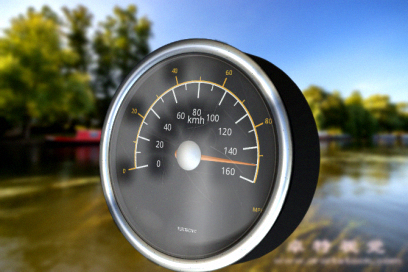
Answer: 150 km/h
